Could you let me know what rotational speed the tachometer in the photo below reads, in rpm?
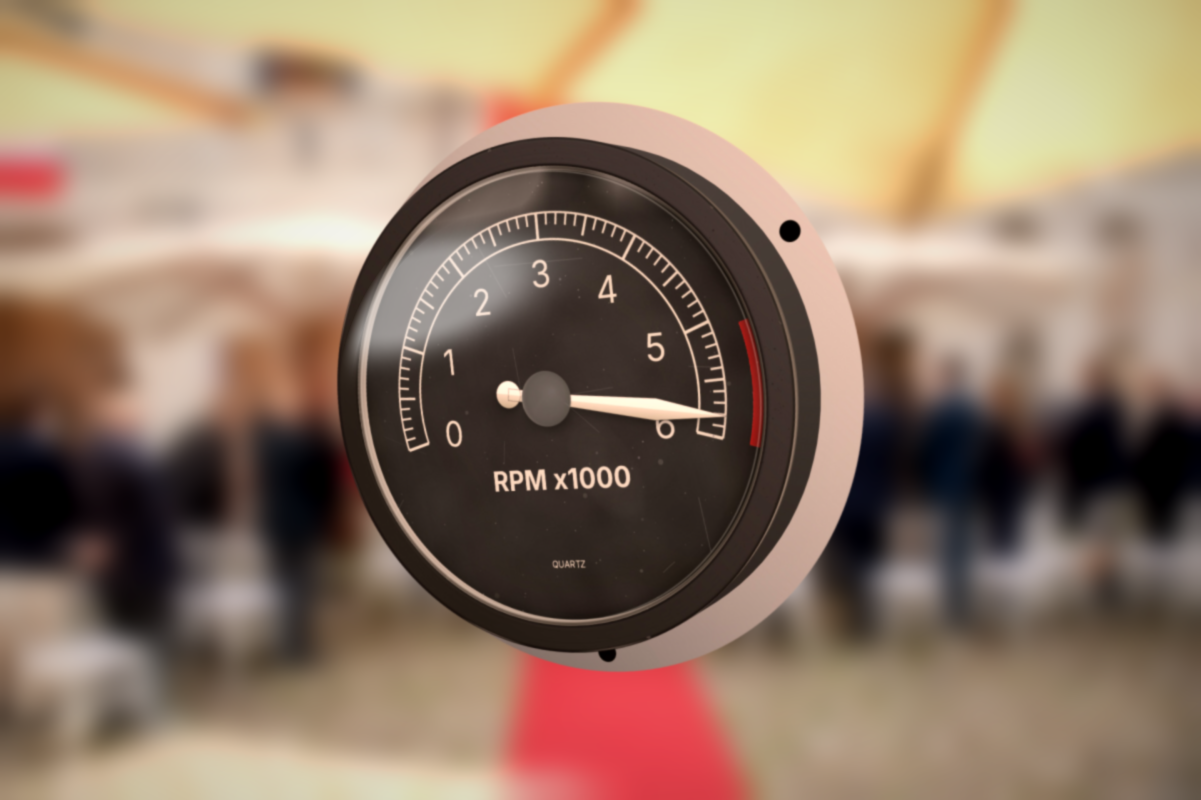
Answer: 5800 rpm
